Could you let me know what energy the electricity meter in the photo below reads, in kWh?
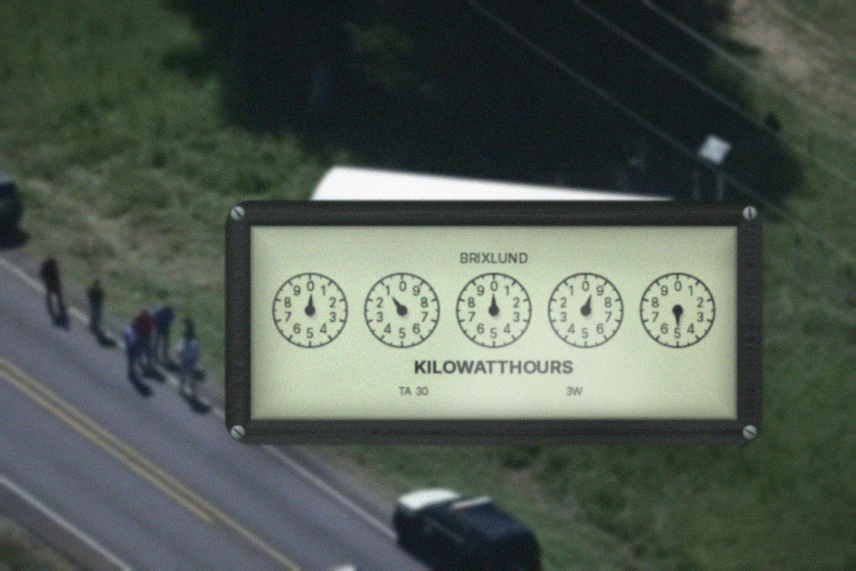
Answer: 995 kWh
